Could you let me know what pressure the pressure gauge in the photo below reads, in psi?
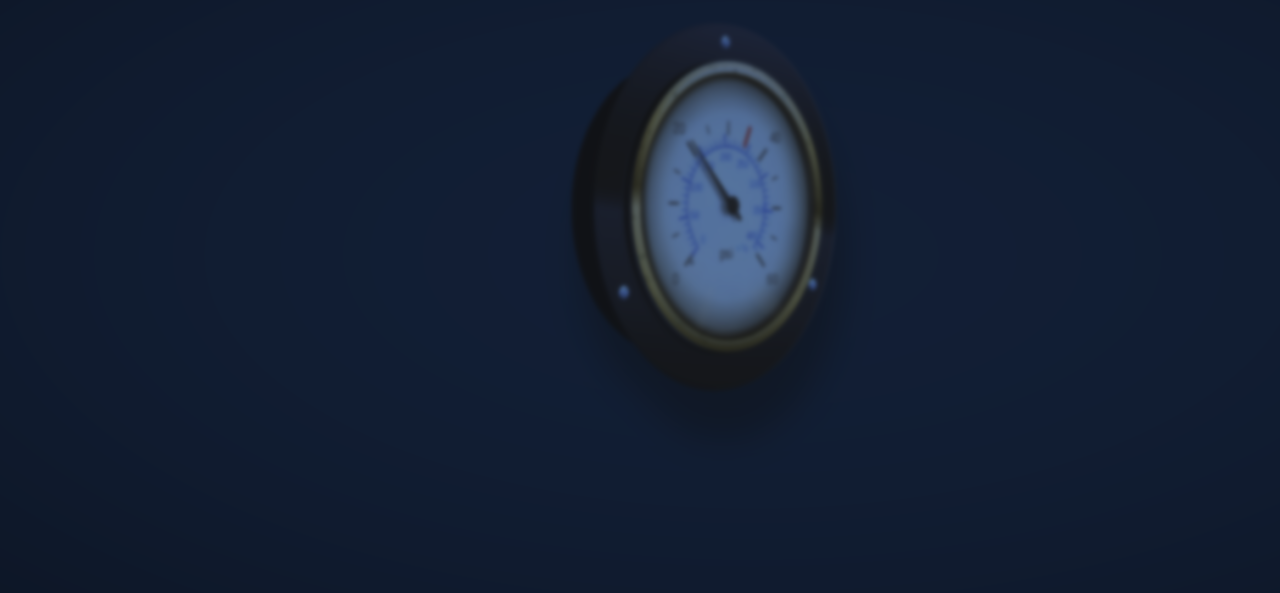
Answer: 20 psi
